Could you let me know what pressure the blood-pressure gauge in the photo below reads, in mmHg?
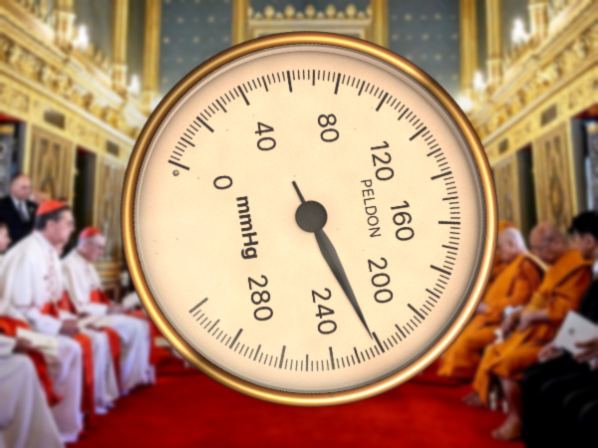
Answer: 222 mmHg
